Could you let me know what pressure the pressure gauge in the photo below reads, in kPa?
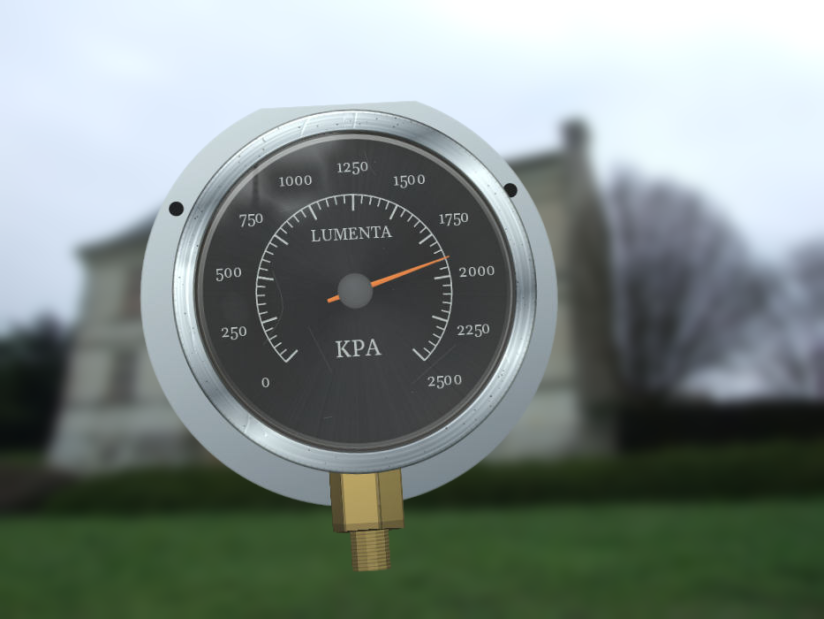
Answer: 1900 kPa
